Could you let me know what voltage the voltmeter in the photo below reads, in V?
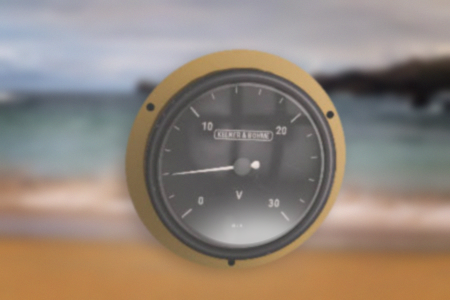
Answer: 4 V
